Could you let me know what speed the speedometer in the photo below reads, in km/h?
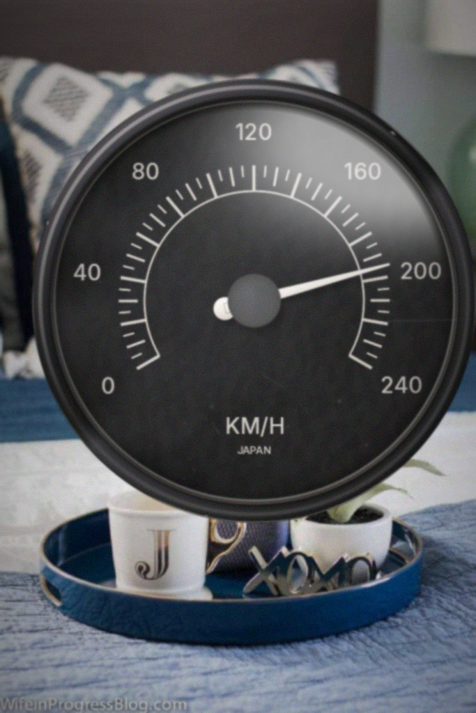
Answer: 195 km/h
